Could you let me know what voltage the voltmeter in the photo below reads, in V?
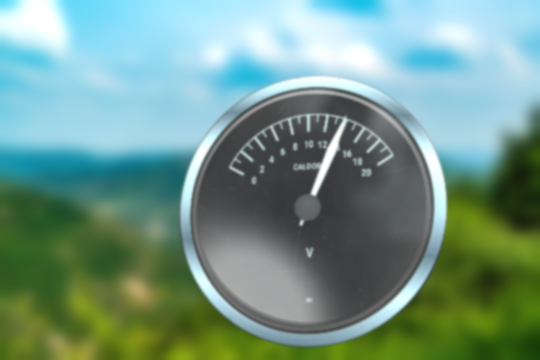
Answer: 14 V
